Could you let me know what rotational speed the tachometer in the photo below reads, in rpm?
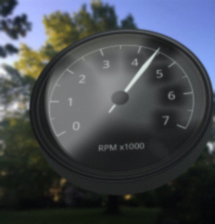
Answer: 4500 rpm
